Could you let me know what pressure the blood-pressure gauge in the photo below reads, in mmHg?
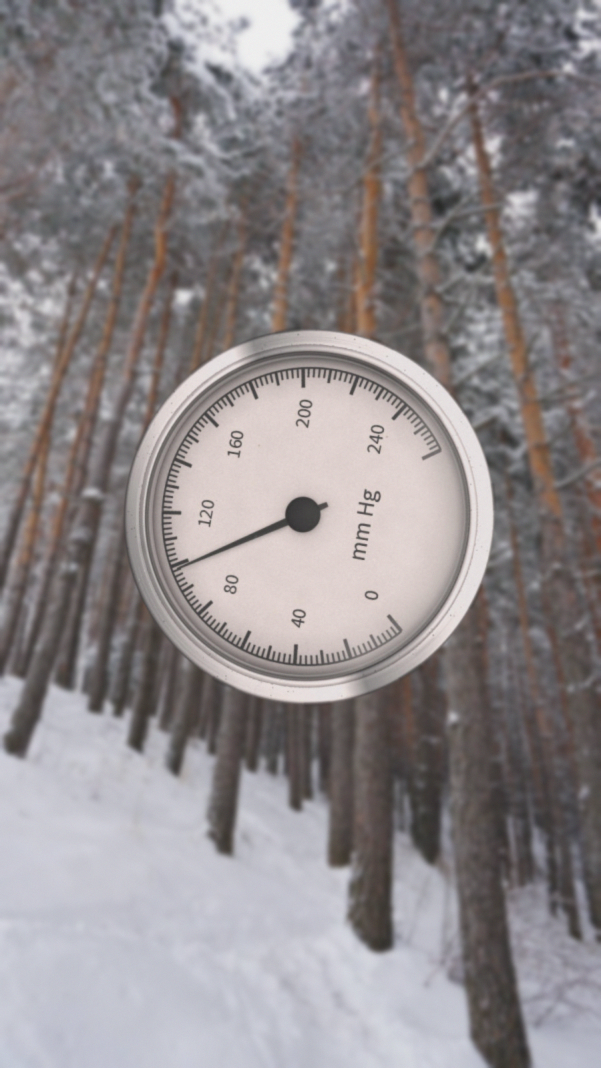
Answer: 98 mmHg
